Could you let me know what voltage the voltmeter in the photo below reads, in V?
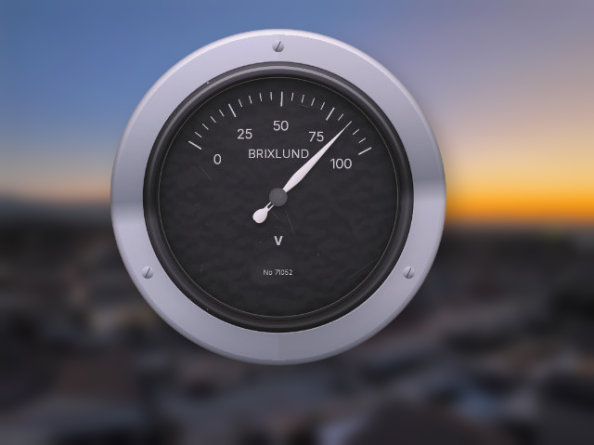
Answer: 85 V
